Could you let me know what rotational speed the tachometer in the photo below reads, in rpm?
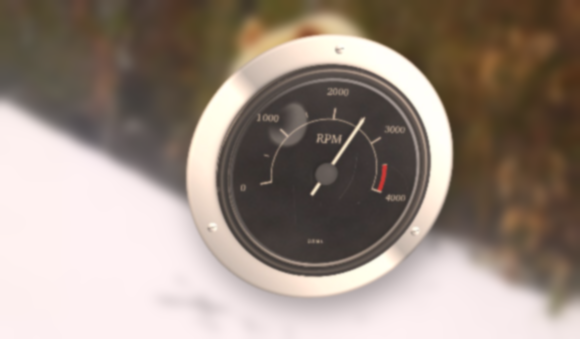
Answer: 2500 rpm
